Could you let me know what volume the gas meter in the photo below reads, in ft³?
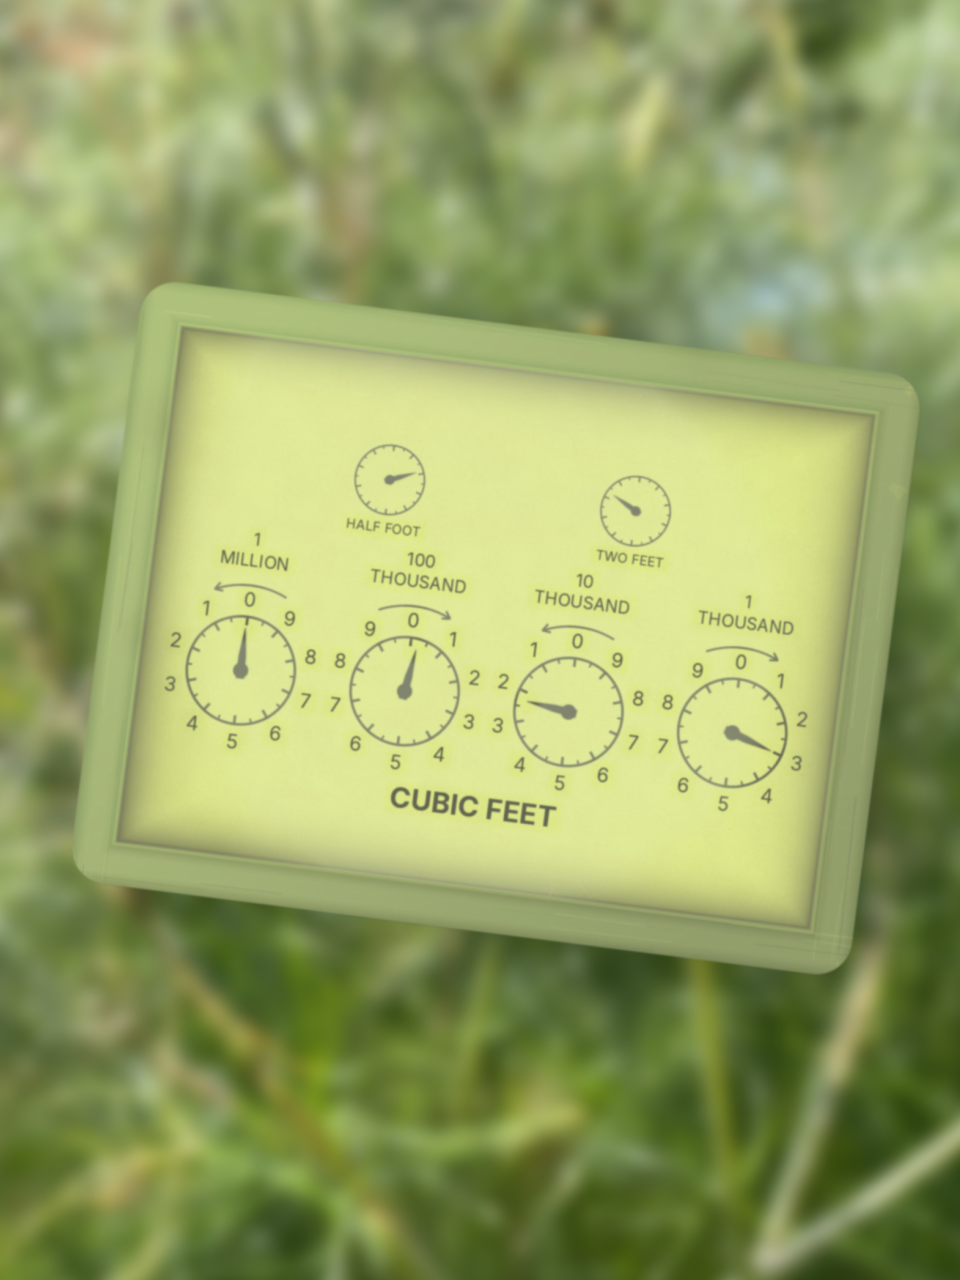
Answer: 2300 ft³
